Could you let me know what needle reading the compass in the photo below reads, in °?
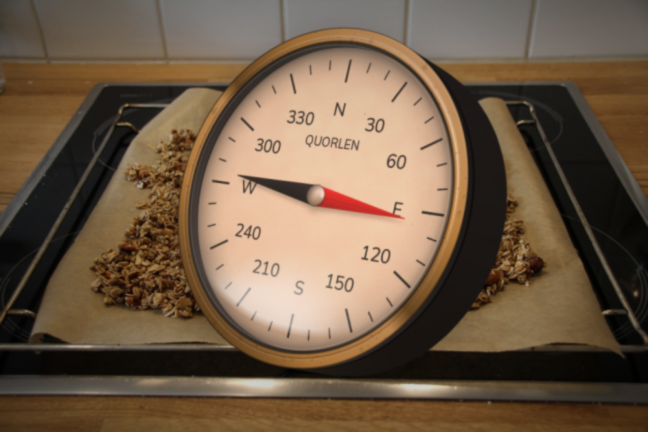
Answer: 95 °
